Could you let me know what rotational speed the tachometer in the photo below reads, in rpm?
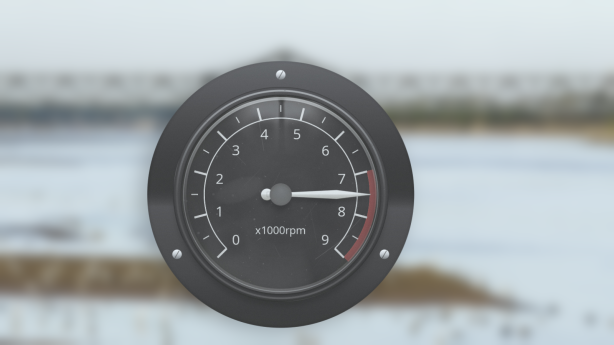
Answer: 7500 rpm
